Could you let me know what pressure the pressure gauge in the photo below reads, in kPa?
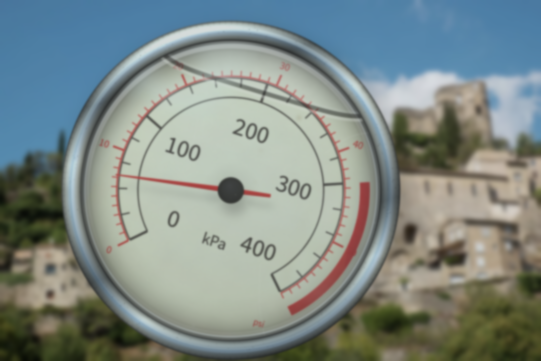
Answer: 50 kPa
